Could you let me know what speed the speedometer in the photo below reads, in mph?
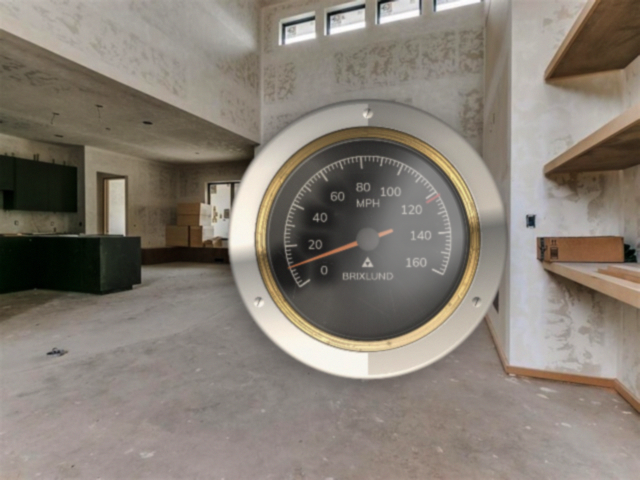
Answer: 10 mph
